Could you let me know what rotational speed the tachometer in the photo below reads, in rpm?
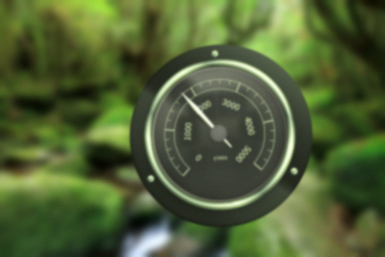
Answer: 1800 rpm
